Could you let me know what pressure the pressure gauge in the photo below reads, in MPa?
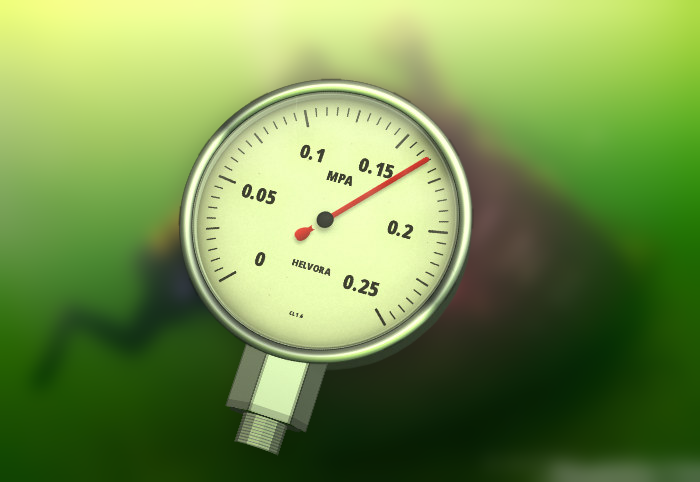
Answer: 0.165 MPa
